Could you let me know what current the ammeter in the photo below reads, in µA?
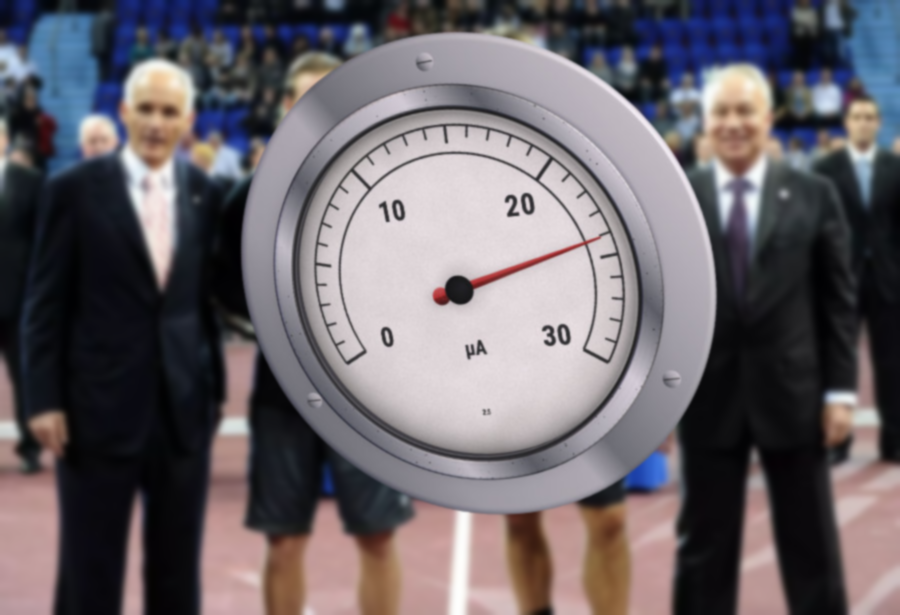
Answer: 24 µA
